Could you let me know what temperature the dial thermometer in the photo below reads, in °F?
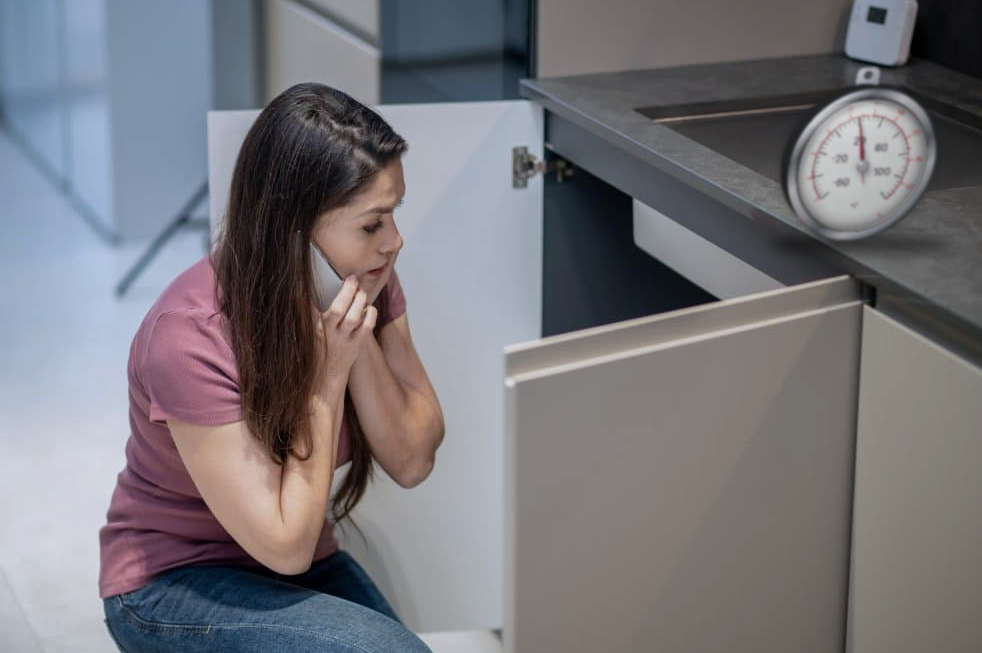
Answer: 20 °F
